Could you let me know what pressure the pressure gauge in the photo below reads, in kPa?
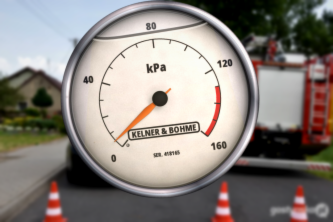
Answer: 5 kPa
